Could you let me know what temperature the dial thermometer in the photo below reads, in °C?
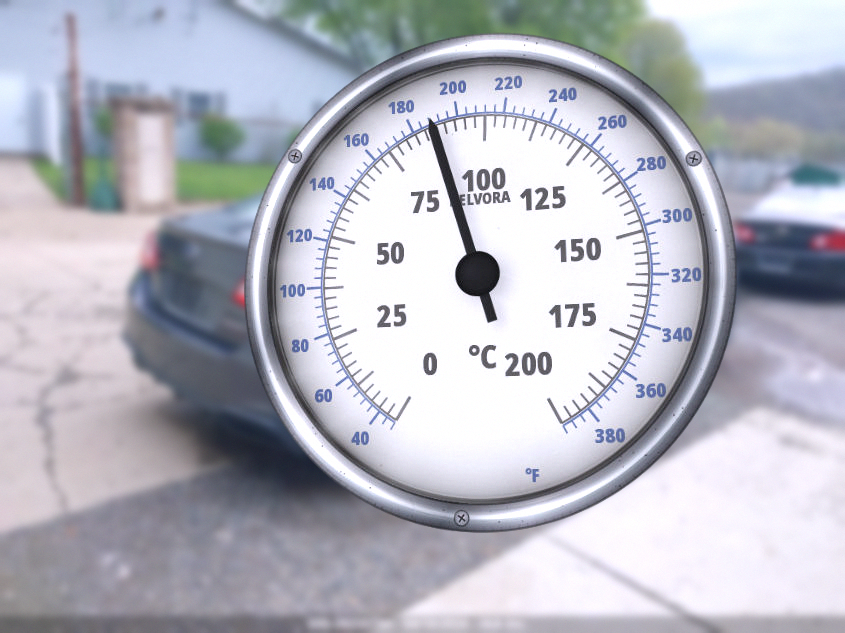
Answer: 87.5 °C
